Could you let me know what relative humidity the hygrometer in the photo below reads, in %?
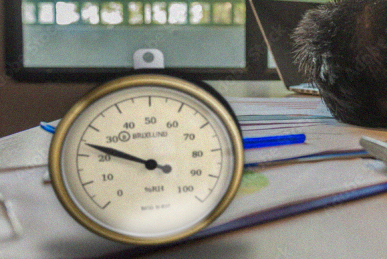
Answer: 25 %
